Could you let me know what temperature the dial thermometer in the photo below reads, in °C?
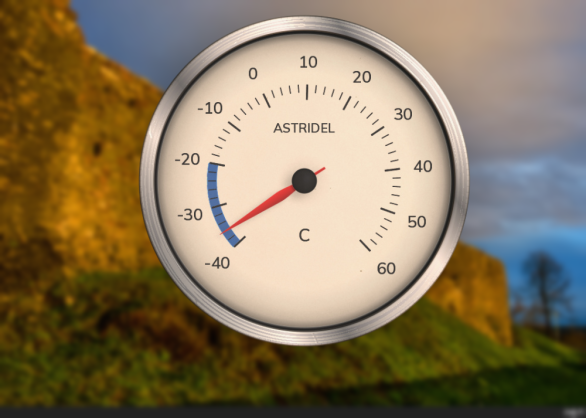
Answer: -36 °C
